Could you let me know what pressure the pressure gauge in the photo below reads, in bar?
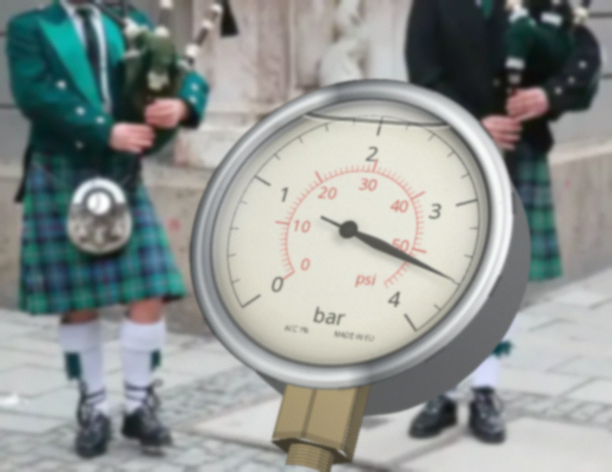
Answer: 3.6 bar
